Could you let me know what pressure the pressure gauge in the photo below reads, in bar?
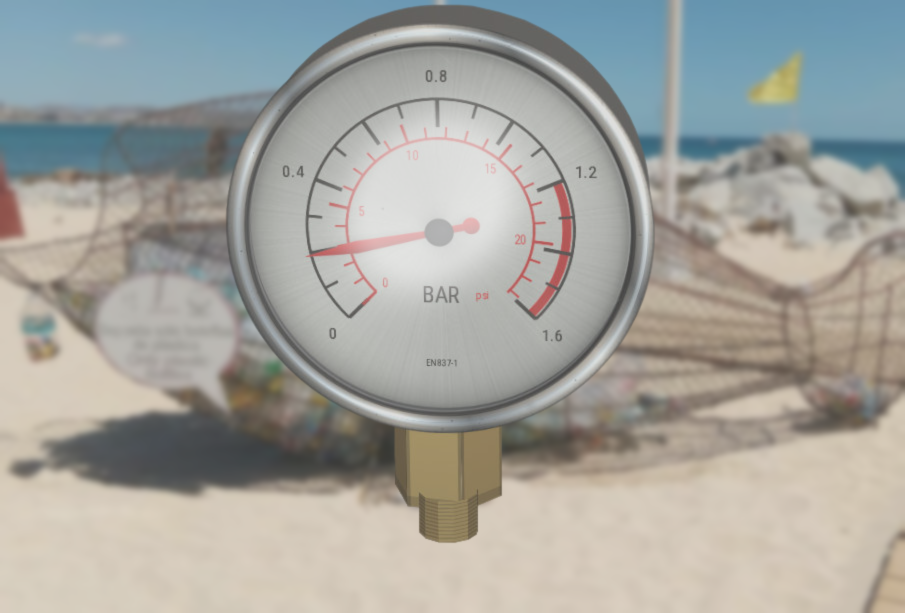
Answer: 0.2 bar
